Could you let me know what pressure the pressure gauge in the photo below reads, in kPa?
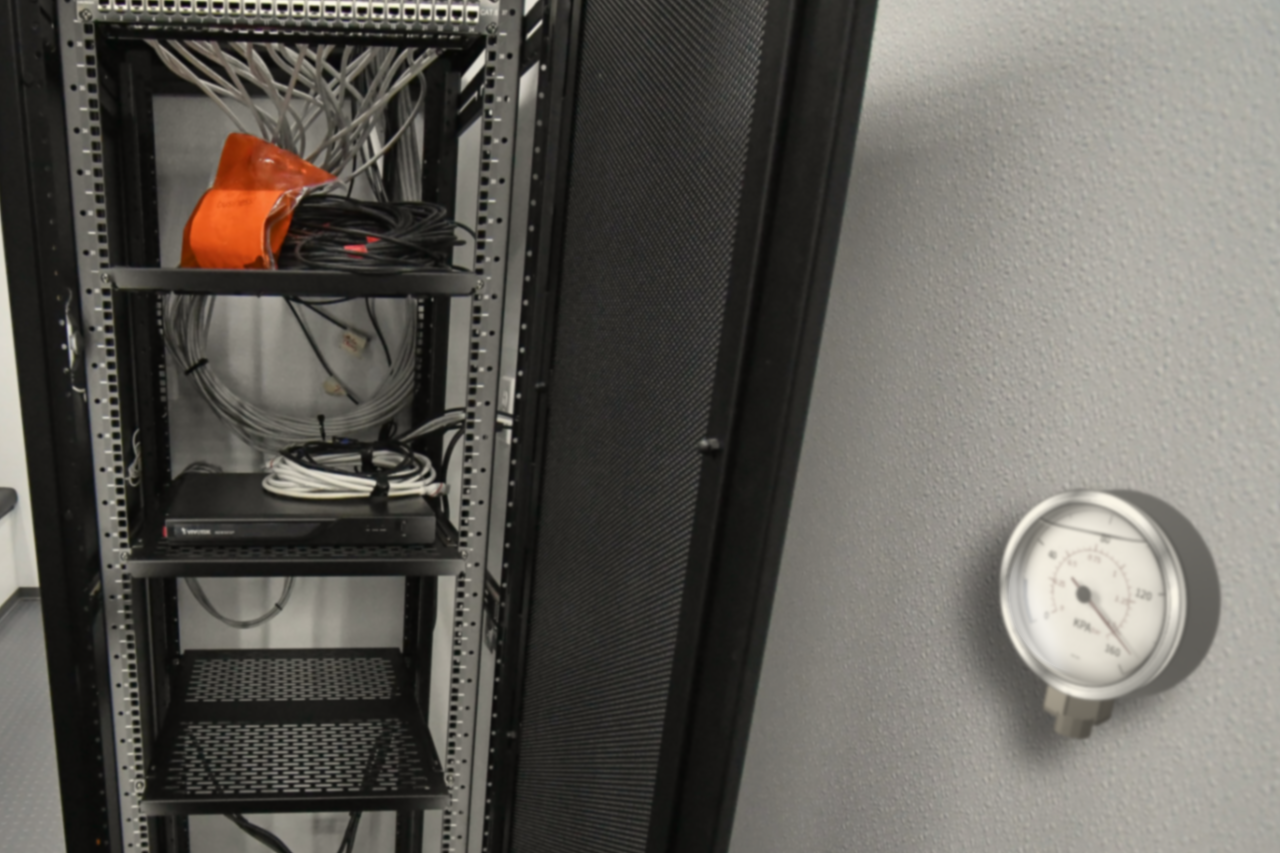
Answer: 150 kPa
